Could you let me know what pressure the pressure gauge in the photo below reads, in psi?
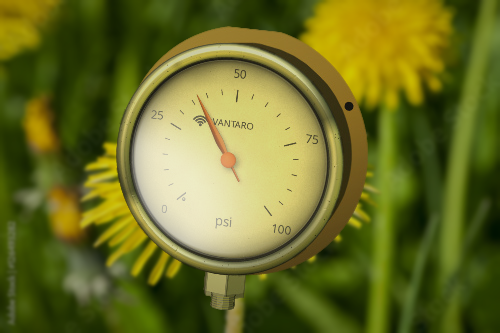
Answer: 37.5 psi
